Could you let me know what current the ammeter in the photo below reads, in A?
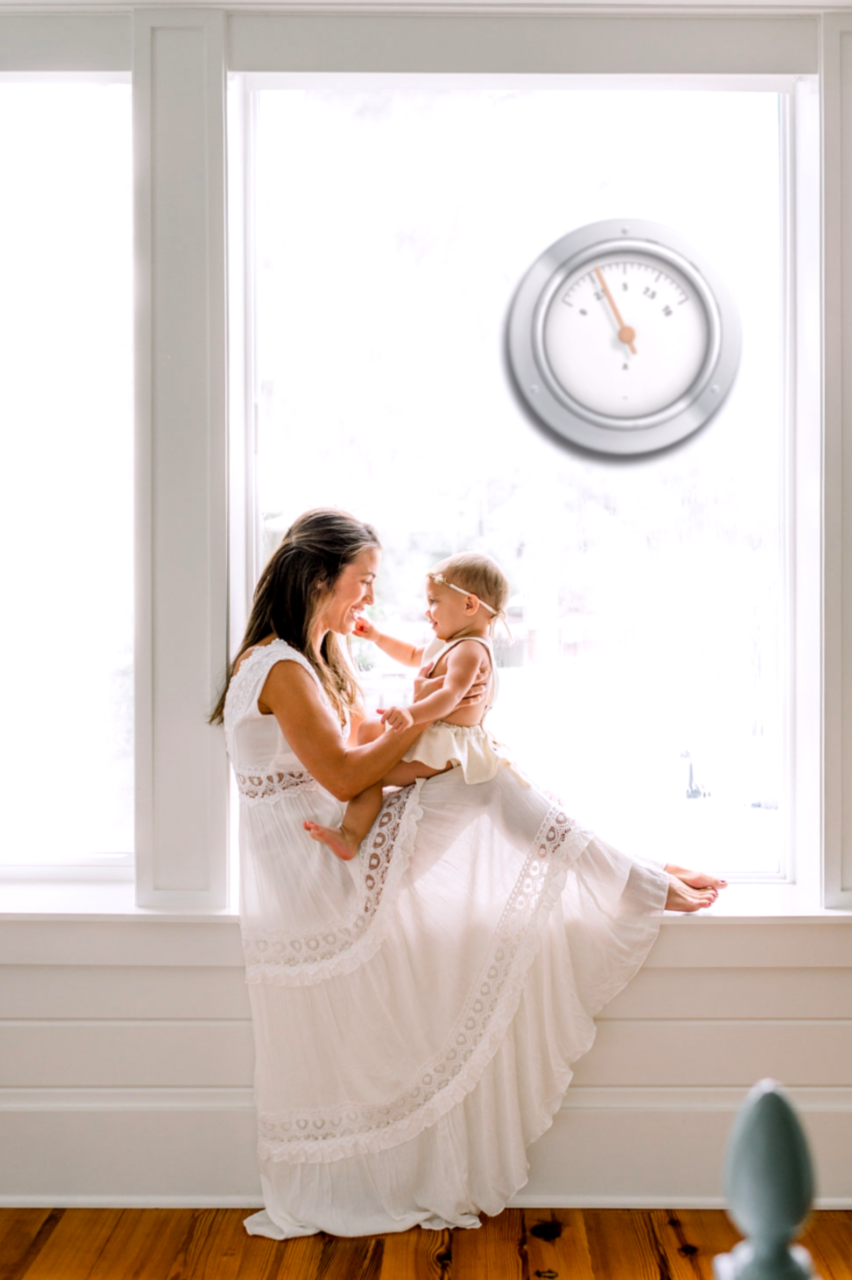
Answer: 3 A
